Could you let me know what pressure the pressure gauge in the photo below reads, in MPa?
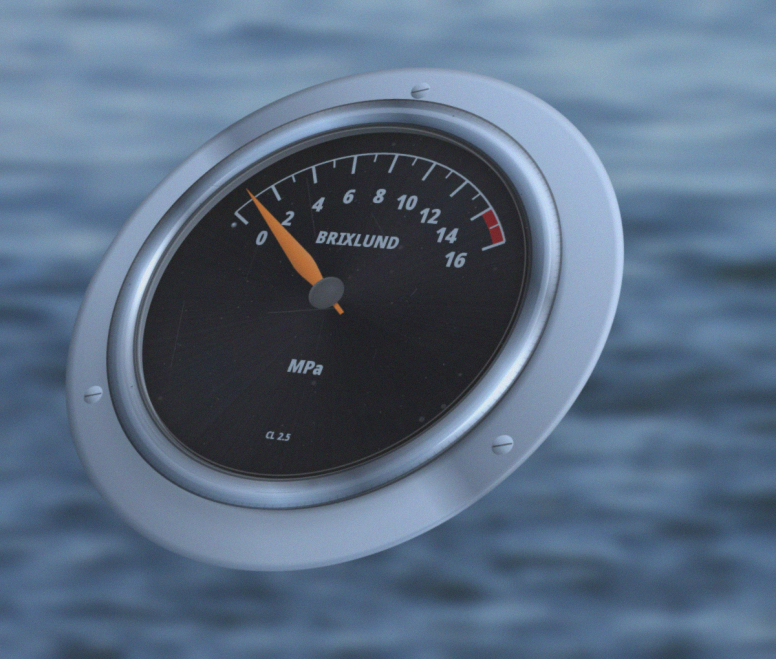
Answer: 1 MPa
